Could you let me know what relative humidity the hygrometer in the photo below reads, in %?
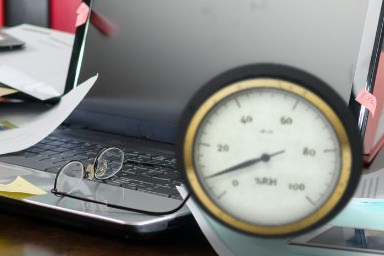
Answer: 8 %
